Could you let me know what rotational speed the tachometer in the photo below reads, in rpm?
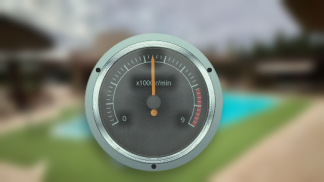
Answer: 4400 rpm
